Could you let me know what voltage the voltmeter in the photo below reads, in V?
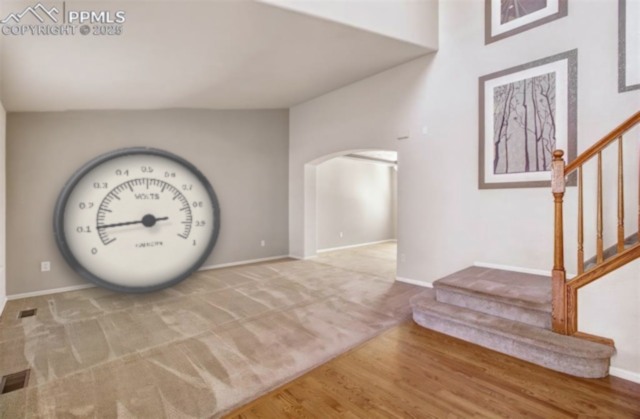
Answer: 0.1 V
